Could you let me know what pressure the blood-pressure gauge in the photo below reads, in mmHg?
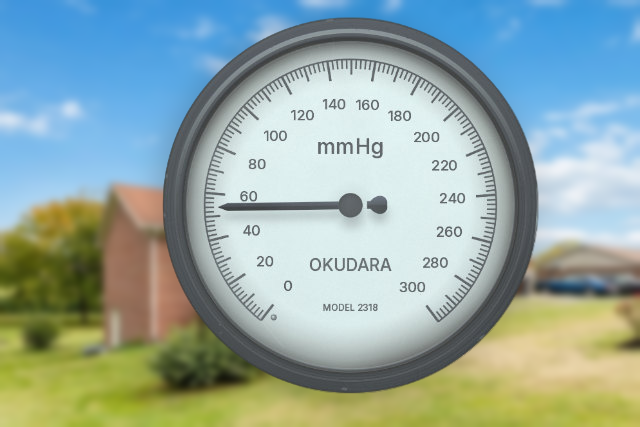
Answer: 54 mmHg
